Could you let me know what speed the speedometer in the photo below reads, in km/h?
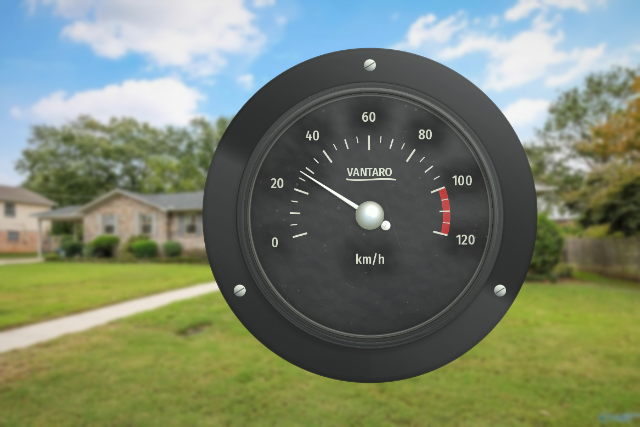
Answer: 27.5 km/h
